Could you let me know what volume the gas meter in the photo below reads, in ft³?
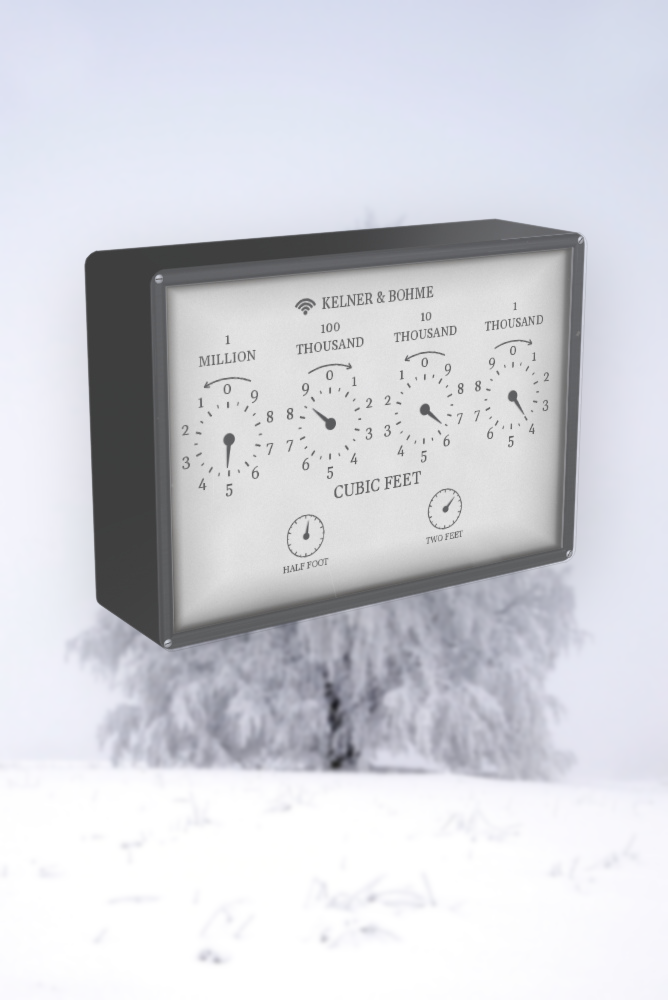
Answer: 486400 ft³
